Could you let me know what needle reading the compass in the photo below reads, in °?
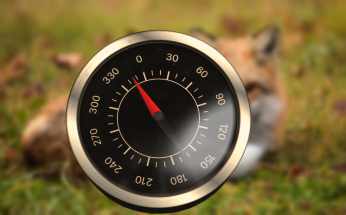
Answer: 345 °
